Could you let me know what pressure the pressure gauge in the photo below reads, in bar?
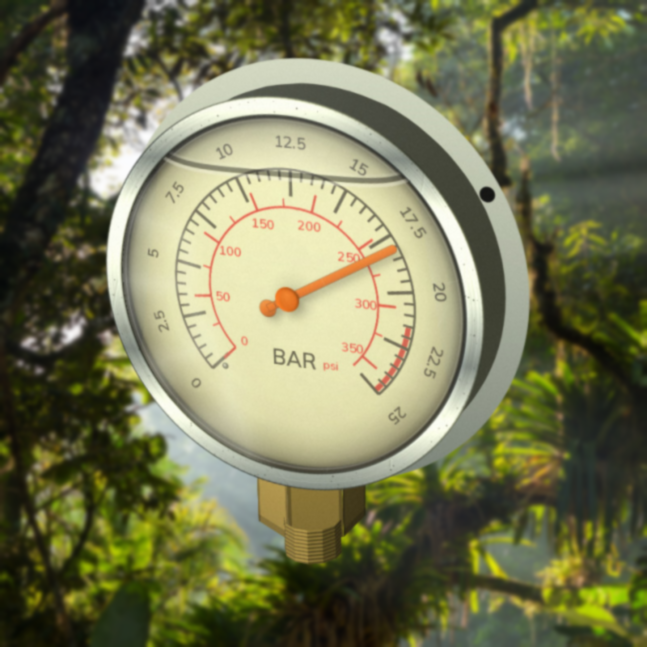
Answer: 18 bar
